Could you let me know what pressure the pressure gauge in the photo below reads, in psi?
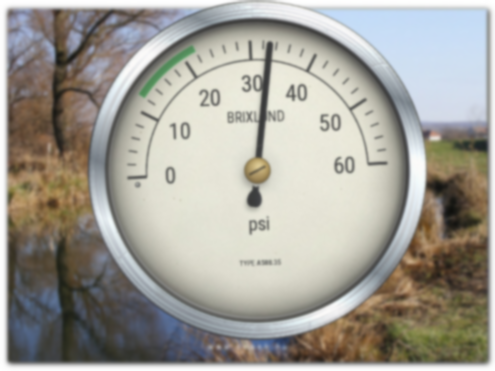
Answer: 33 psi
